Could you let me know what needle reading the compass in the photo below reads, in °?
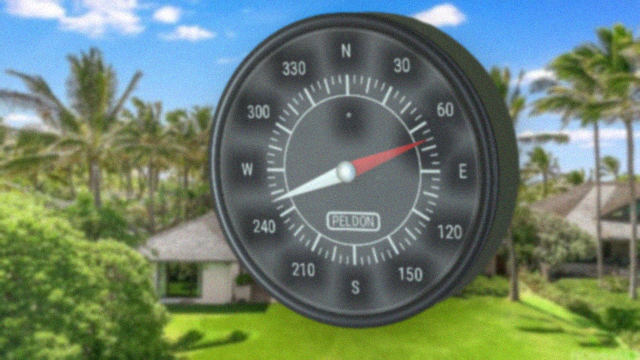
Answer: 70 °
